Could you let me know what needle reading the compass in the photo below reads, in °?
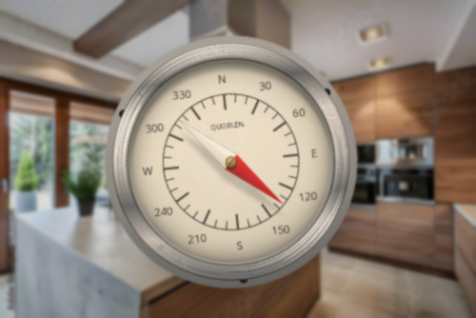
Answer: 135 °
